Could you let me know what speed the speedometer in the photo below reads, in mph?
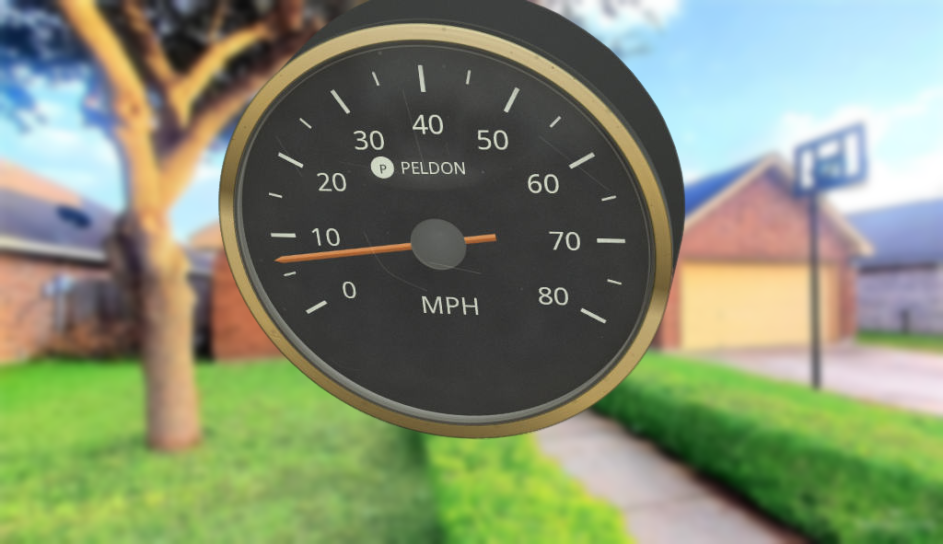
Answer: 7.5 mph
